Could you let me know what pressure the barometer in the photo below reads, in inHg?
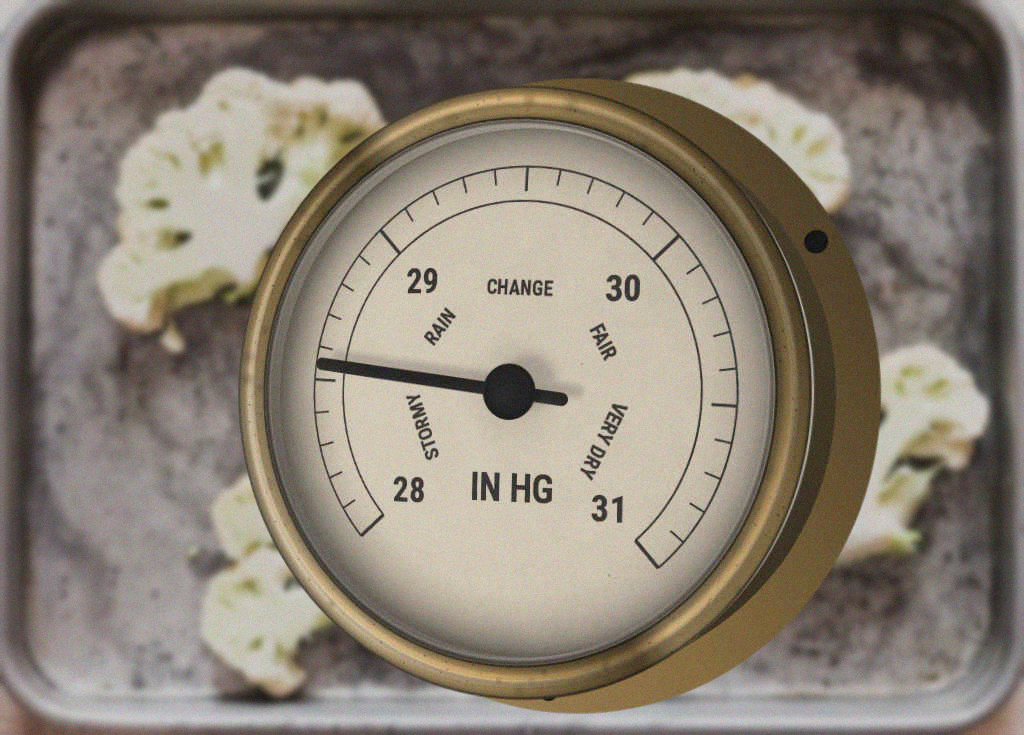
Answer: 28.55 inHg
